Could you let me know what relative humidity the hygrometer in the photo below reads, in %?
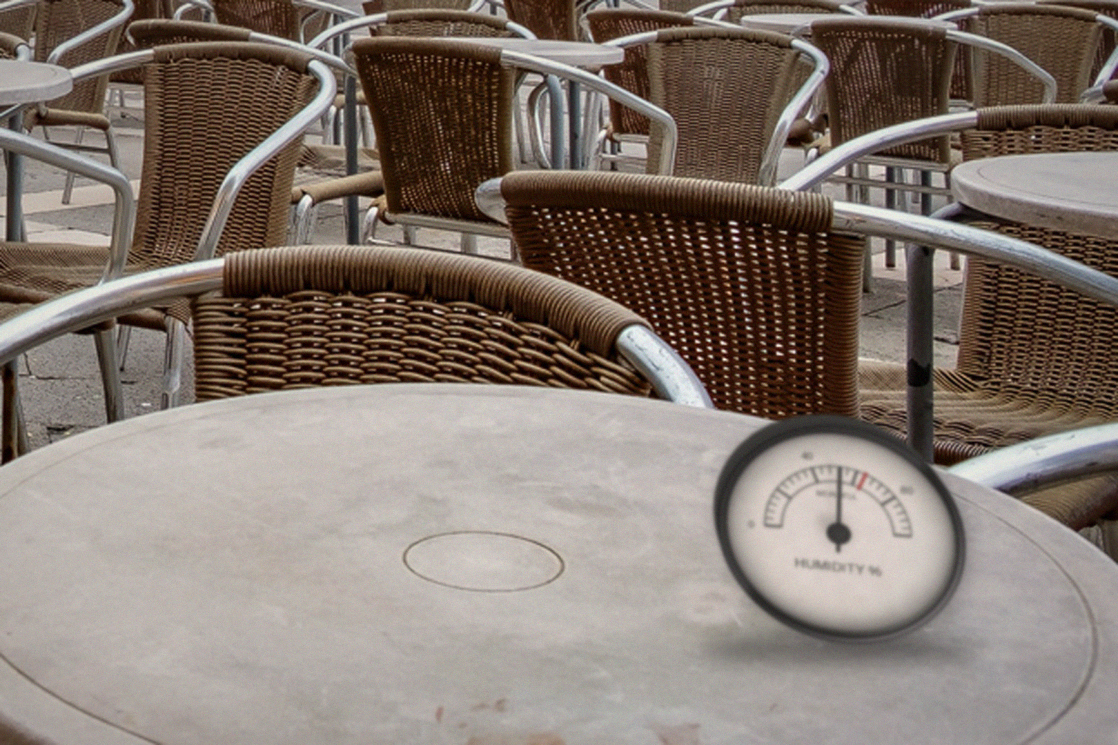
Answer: 52 %
